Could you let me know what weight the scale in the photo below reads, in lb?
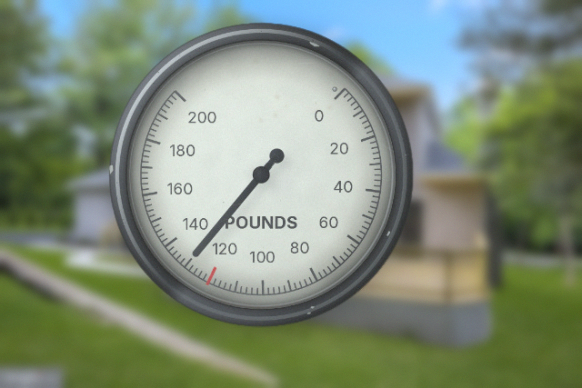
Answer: 130 lb
